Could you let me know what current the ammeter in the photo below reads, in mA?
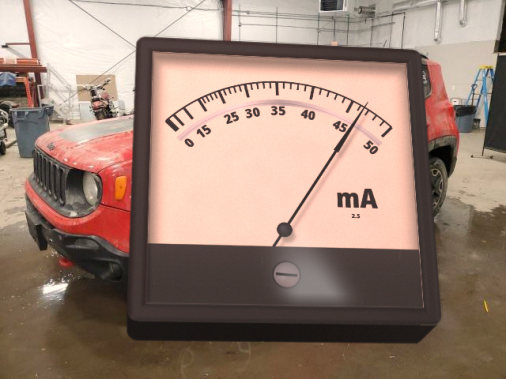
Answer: 46.5 mA
